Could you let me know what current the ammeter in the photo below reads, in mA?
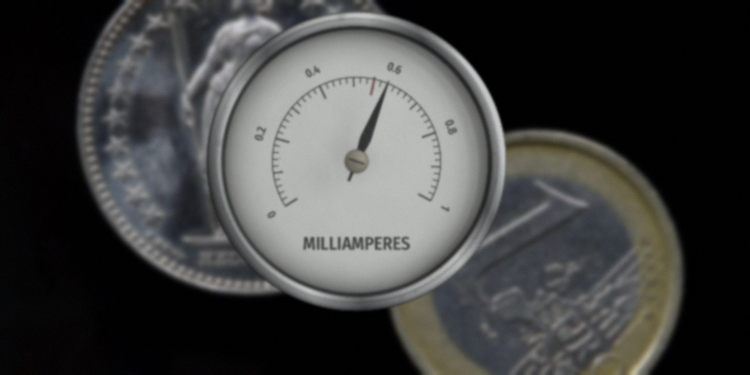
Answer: 0.6 mA
